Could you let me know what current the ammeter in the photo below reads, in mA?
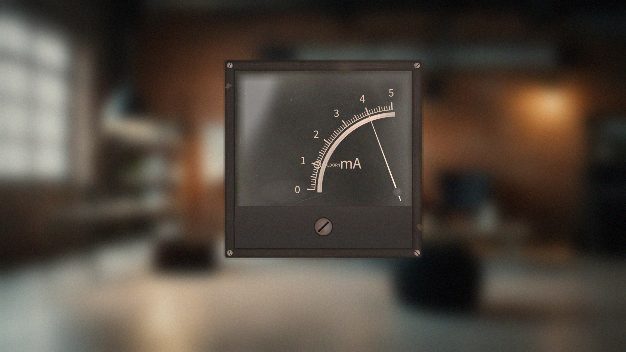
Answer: 4 mA
